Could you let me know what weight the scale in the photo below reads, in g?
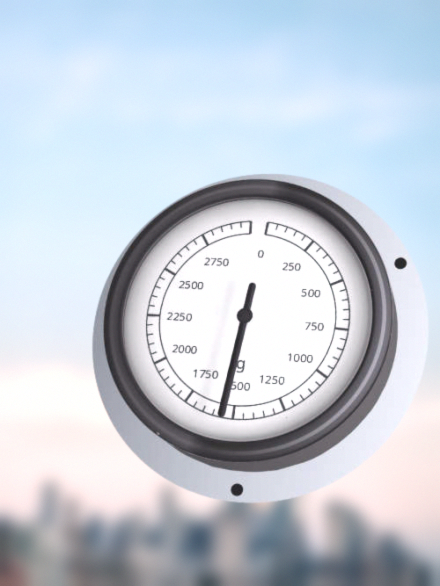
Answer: 1550 g
